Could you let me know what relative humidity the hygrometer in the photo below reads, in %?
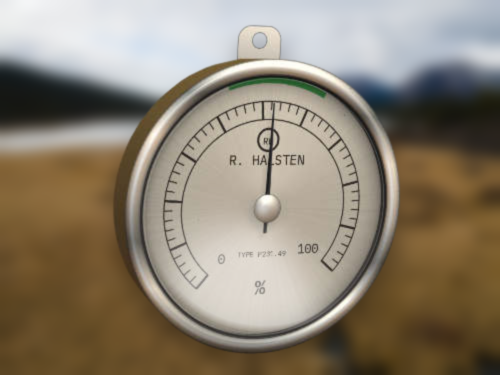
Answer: 52 %
